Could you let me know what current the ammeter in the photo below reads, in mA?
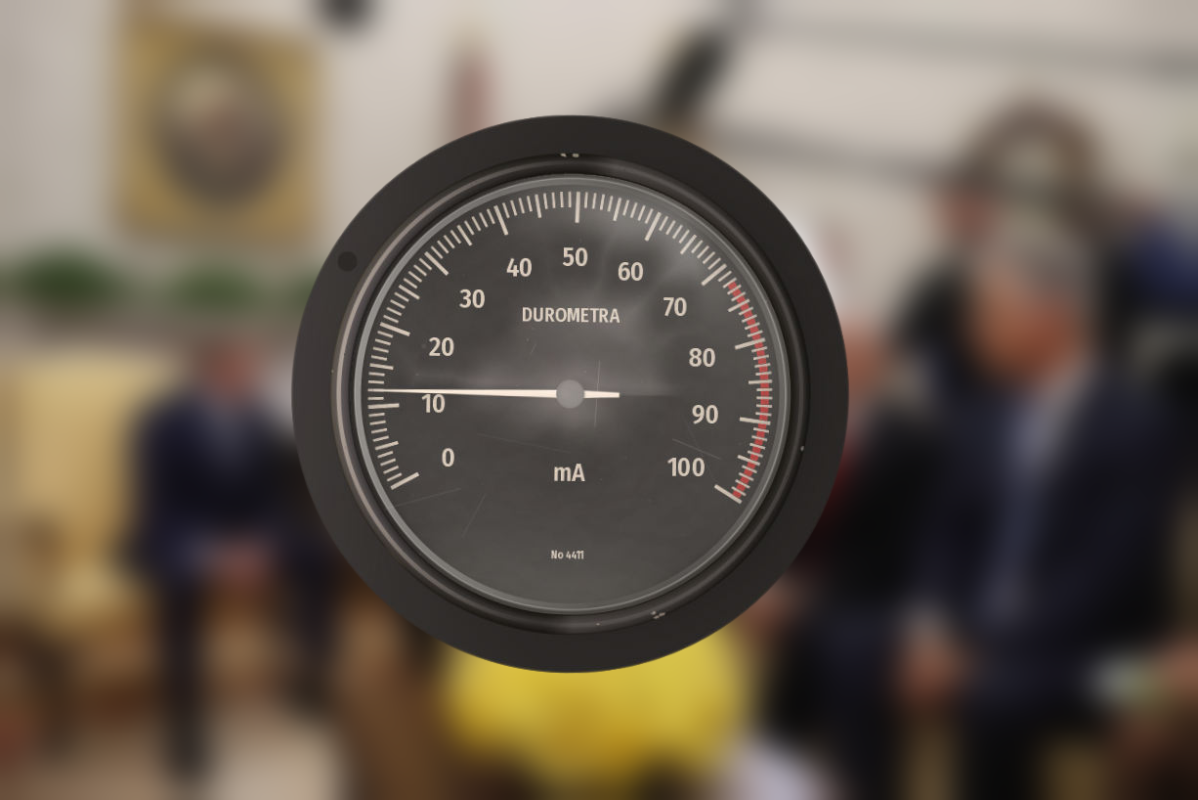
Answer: 12 mA
